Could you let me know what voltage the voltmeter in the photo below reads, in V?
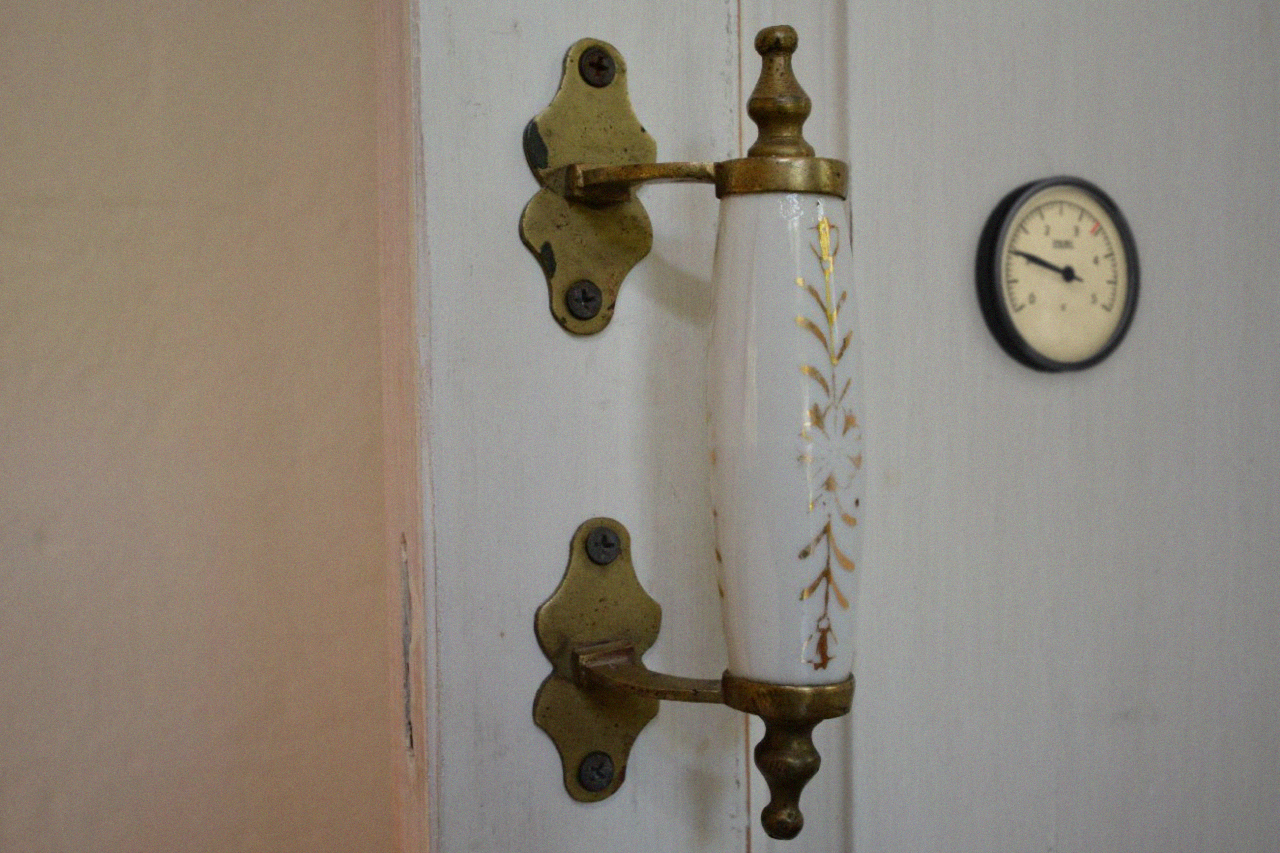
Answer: 1 V
